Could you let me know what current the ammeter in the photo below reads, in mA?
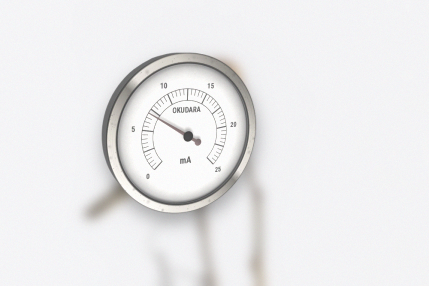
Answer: 7 mA
